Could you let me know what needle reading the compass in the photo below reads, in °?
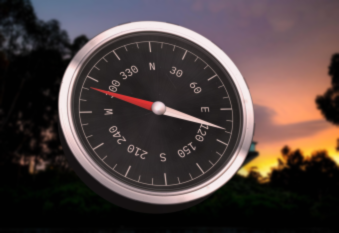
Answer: 290 °
